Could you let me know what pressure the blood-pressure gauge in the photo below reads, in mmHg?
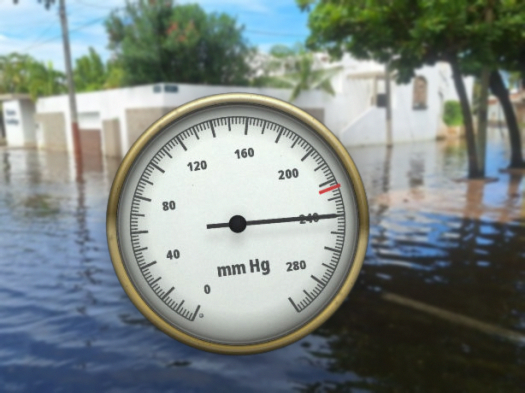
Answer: 240 mmHg
